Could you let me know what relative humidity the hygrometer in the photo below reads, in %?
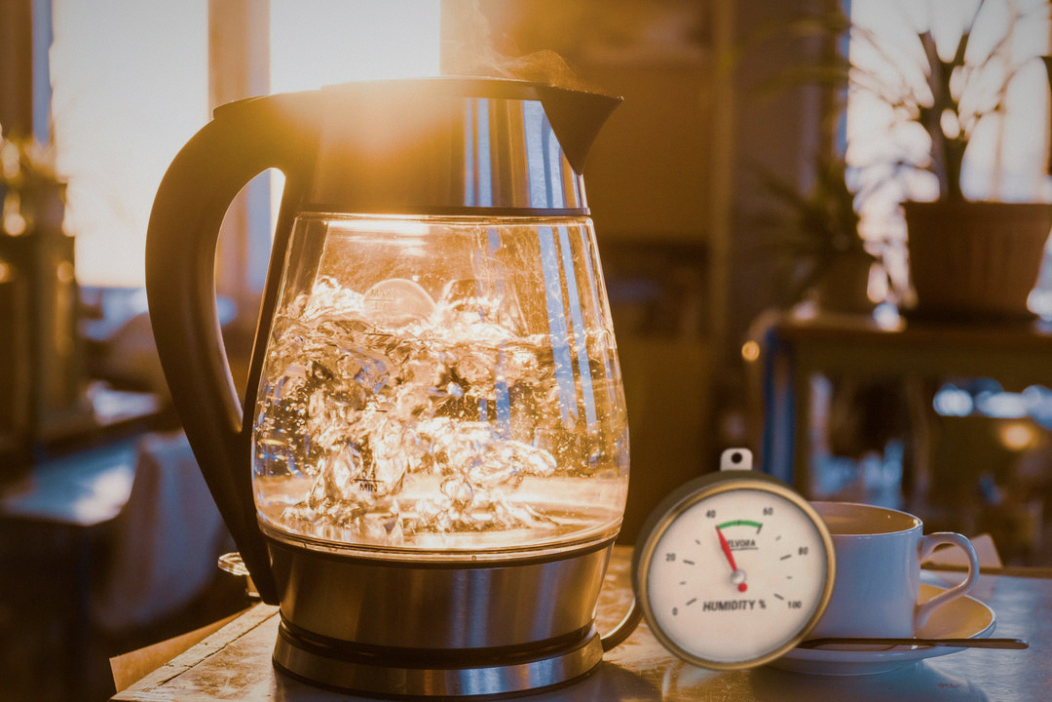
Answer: 40 %
